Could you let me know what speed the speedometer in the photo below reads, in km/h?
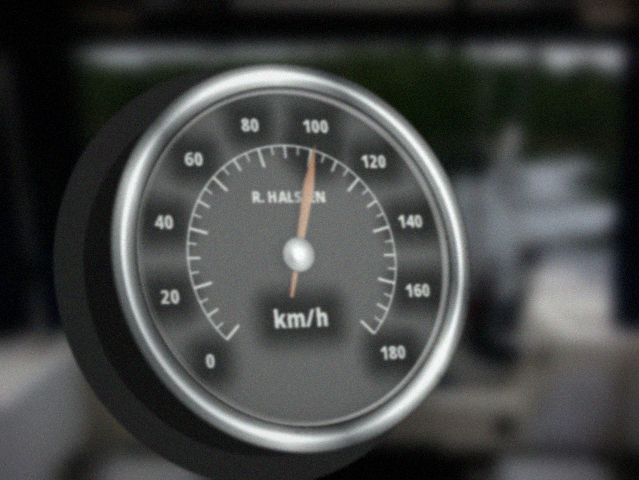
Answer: 100 km/h
